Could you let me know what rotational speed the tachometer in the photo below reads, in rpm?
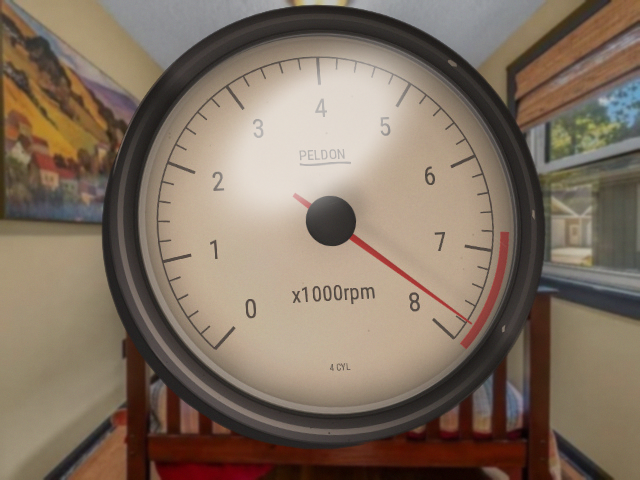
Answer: 7800 rpm
